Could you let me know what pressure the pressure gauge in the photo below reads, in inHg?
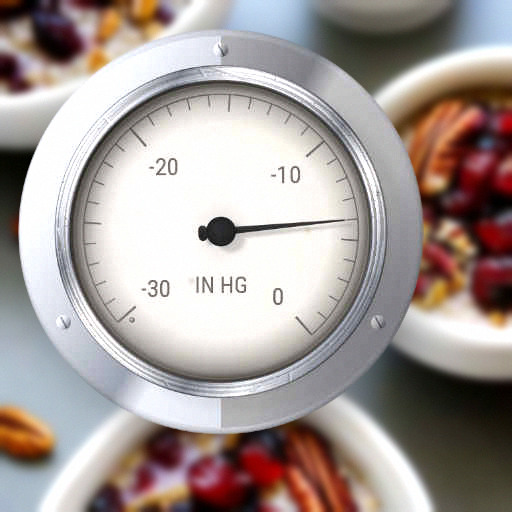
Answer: -6 inHg
